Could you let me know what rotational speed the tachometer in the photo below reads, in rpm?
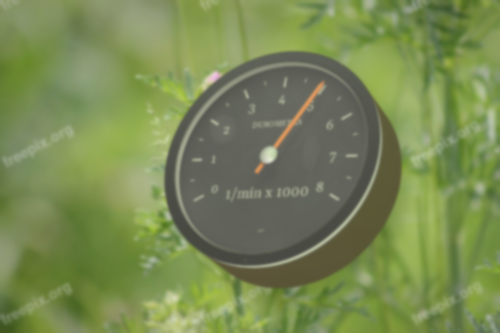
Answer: 5000 rpm
